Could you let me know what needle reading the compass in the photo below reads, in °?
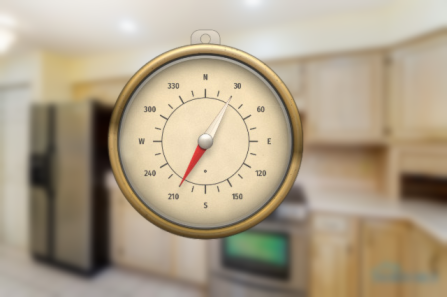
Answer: 210 °
